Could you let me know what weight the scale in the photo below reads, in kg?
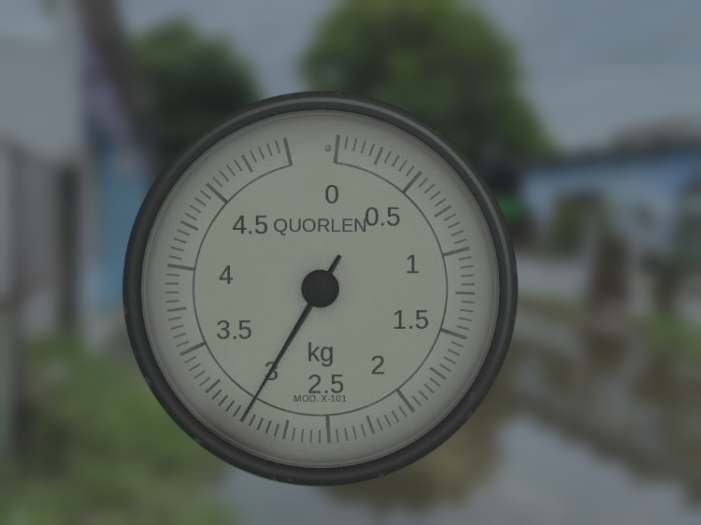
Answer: 3 kg
